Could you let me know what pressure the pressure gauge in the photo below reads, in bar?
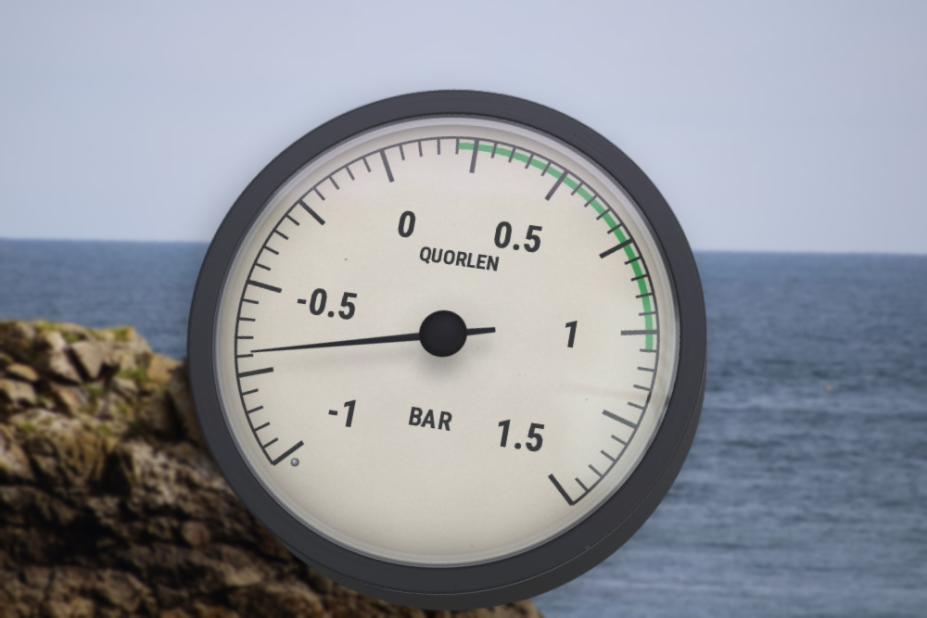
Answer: -0.7 bar
